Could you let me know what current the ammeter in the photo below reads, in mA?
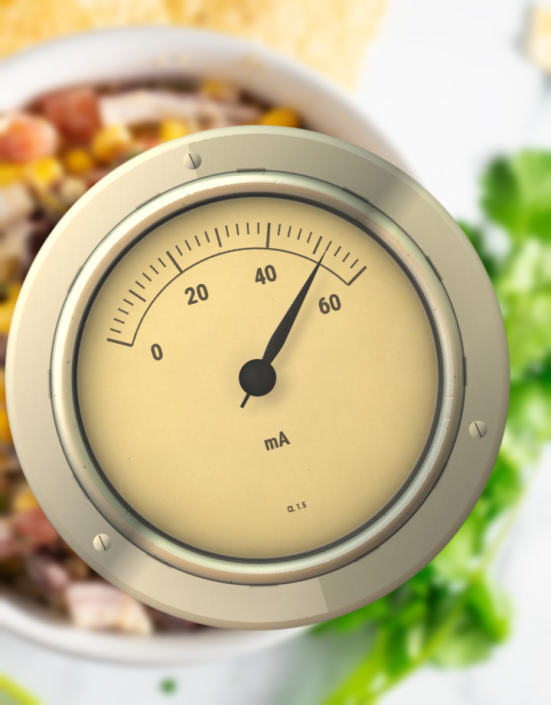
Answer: 52 mA
